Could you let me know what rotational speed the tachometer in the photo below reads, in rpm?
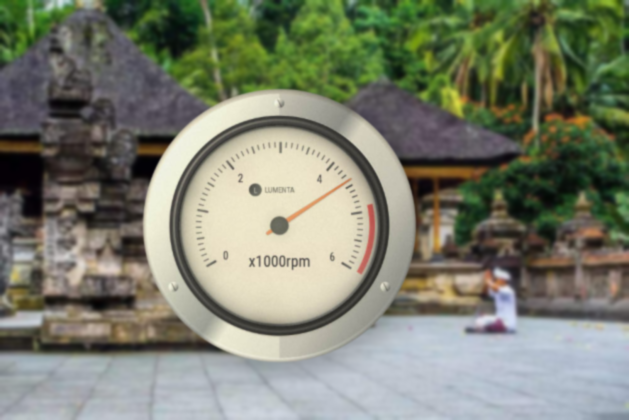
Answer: 4400 rpm
